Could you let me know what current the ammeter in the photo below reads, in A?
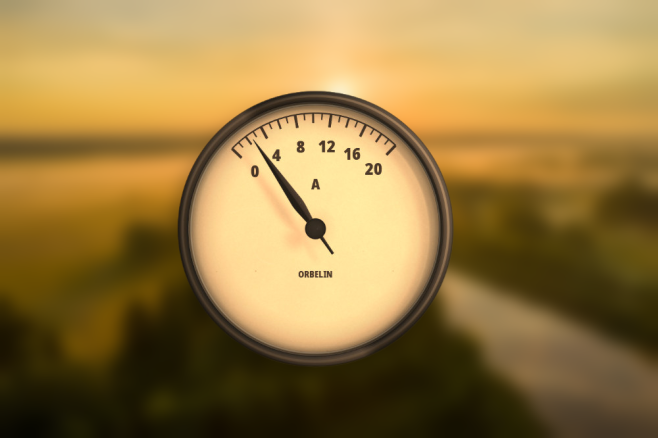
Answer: 2.5 A
